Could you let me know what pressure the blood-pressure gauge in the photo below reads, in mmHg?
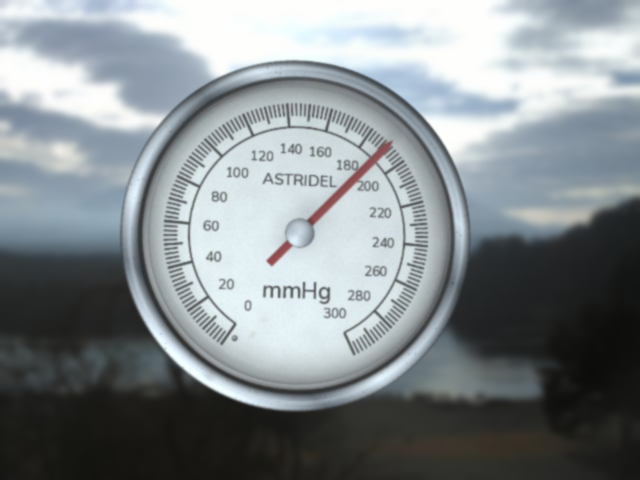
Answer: 190 mmHg
